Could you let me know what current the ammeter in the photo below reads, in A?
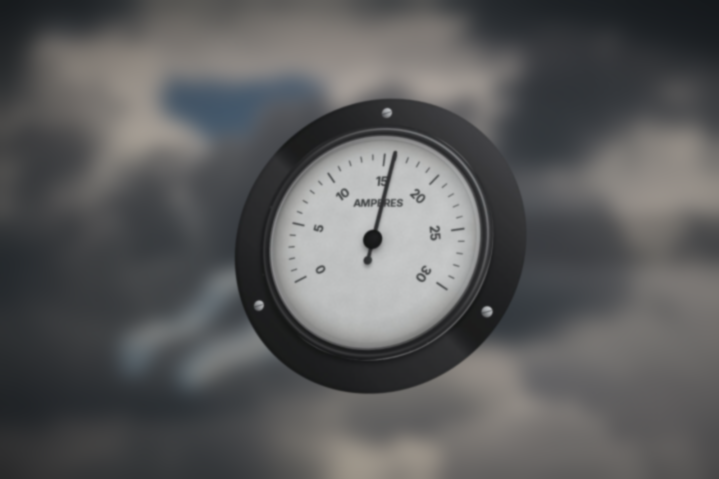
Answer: 16 A
